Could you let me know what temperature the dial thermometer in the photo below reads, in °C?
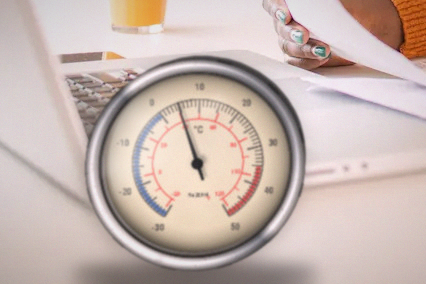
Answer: 5 °C
